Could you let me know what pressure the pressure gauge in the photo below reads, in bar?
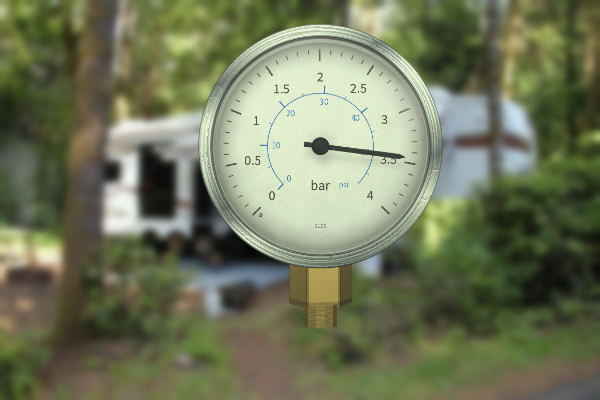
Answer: 3.45 bar
